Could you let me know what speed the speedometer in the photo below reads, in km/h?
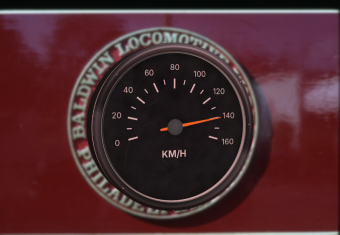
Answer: 140 km/h
